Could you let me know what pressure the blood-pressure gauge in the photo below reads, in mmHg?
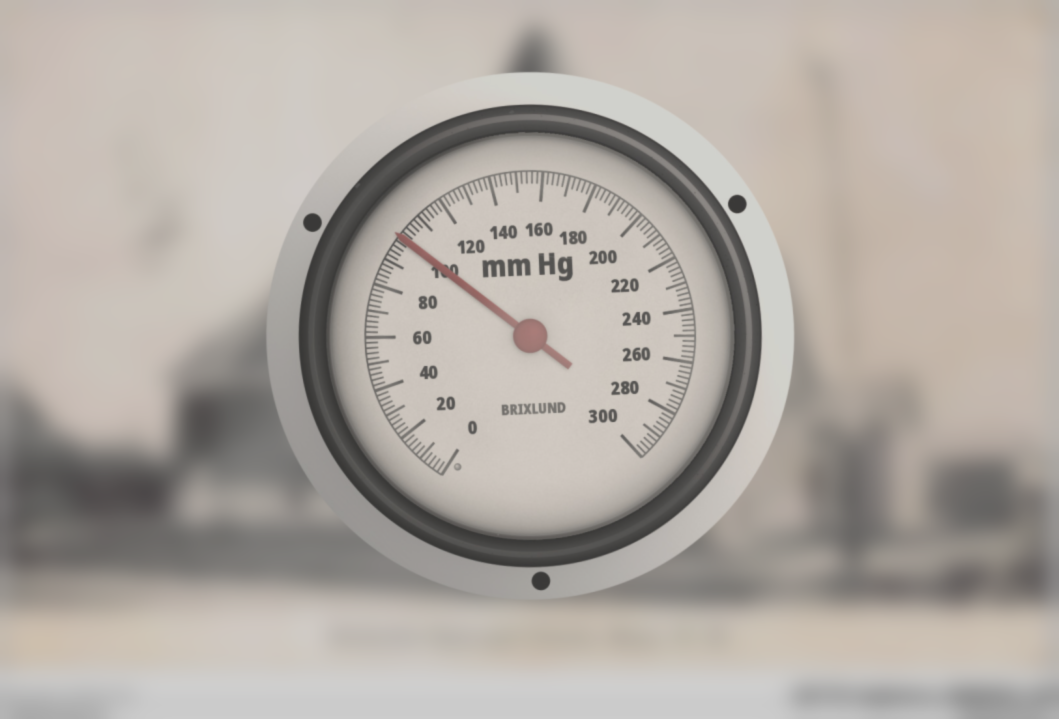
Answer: 100 mmHg
